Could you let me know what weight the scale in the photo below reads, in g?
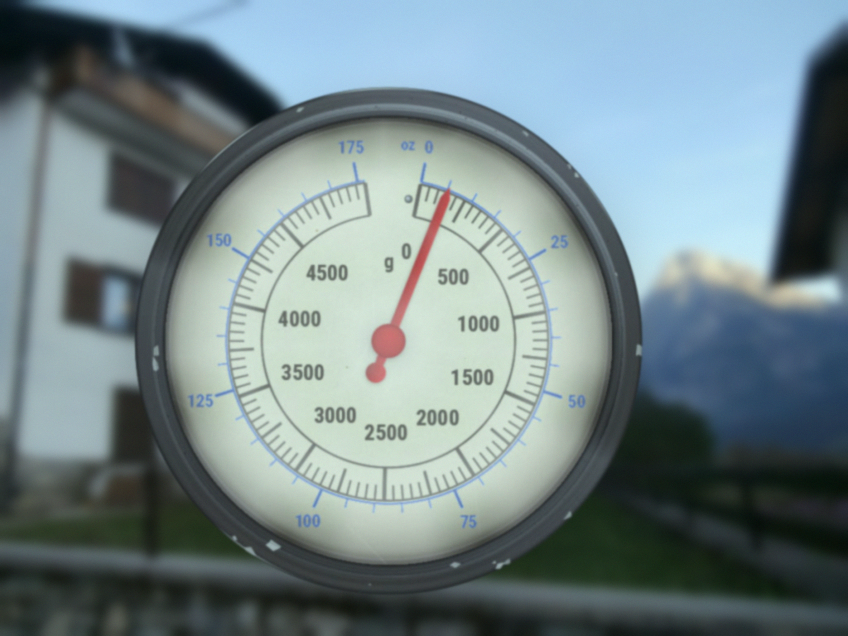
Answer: 150 g
